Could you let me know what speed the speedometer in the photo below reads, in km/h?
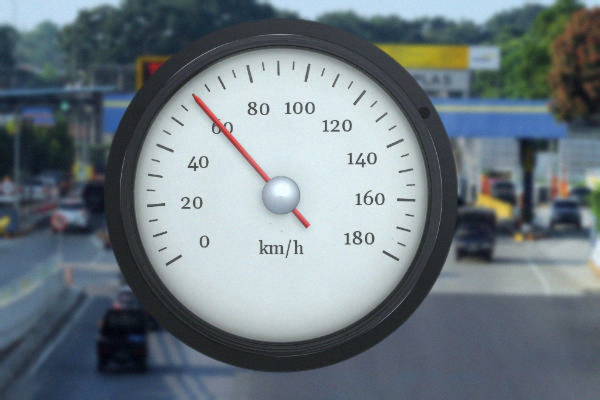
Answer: 60 km/h
